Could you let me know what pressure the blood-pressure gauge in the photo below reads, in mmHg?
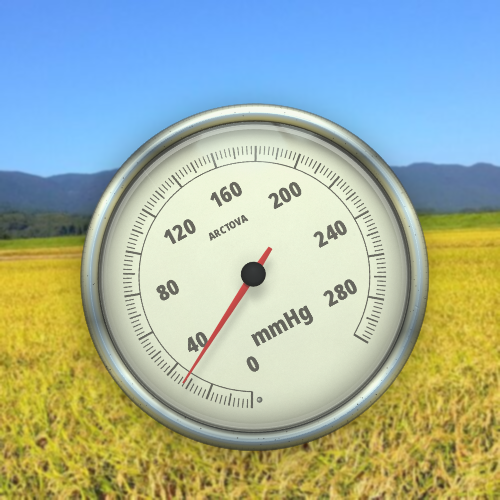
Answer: 32 mmHg
